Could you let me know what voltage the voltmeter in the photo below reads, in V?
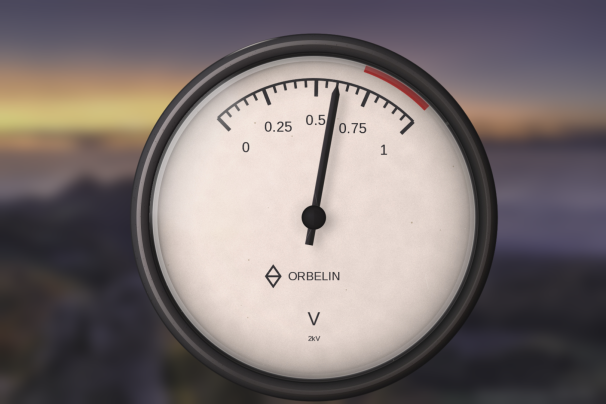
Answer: 0.6 V
